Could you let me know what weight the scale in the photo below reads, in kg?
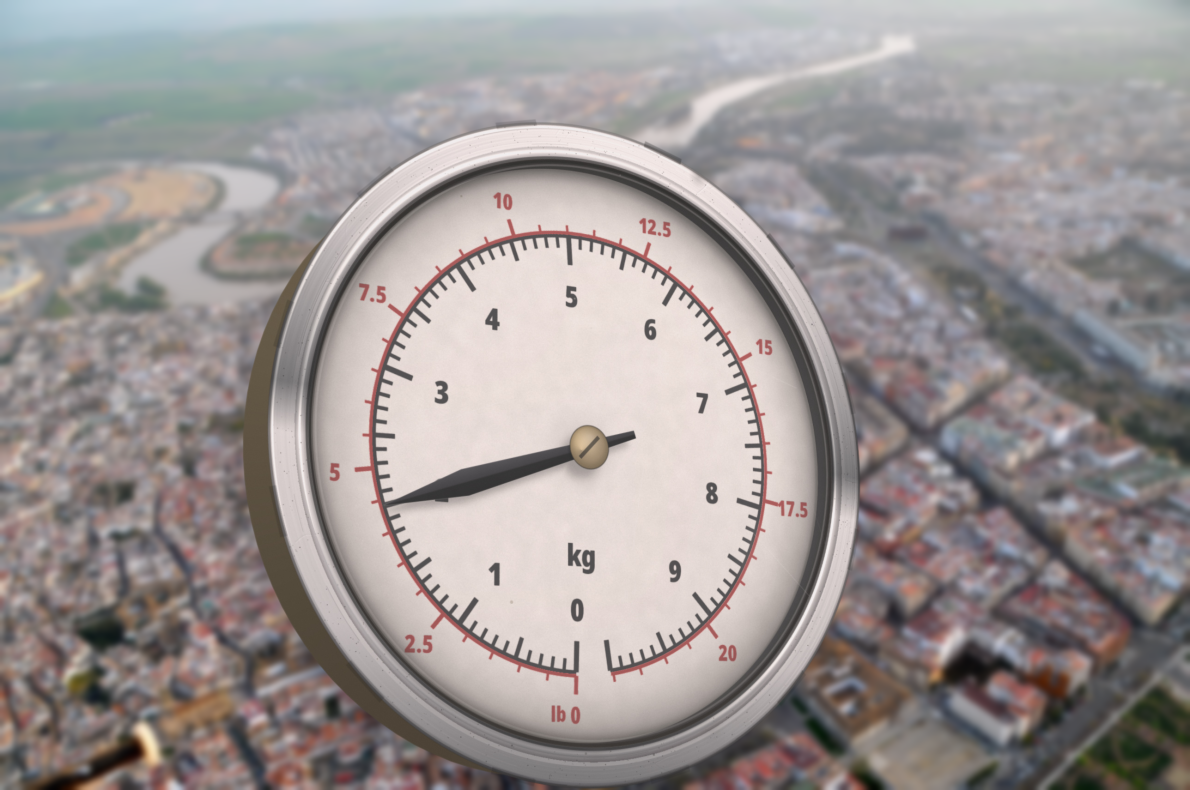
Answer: 2 kg
